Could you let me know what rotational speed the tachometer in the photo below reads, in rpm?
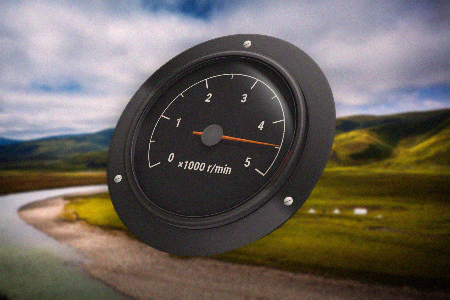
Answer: 4500 rpm
